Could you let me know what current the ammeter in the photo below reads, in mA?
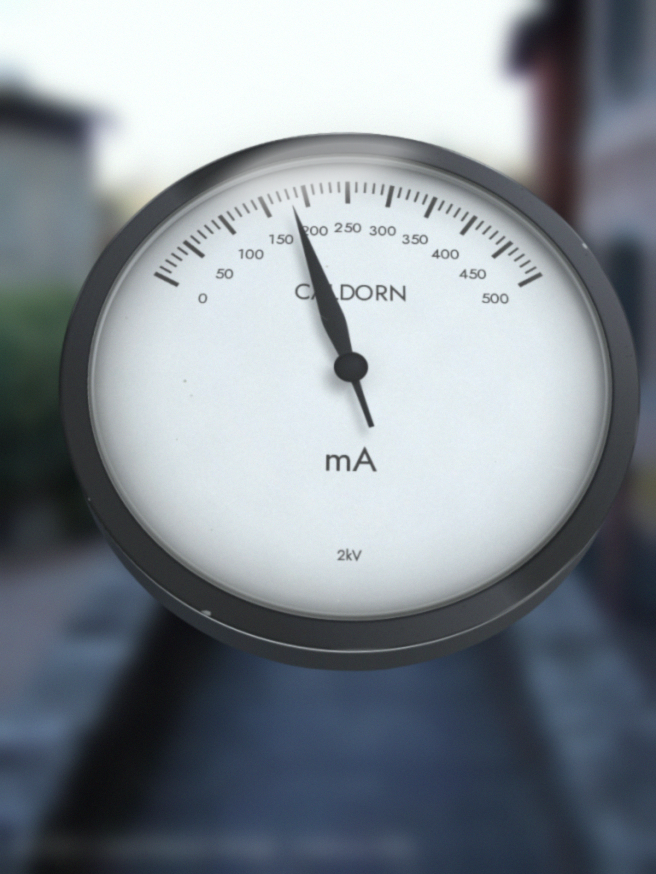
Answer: 180 mA
